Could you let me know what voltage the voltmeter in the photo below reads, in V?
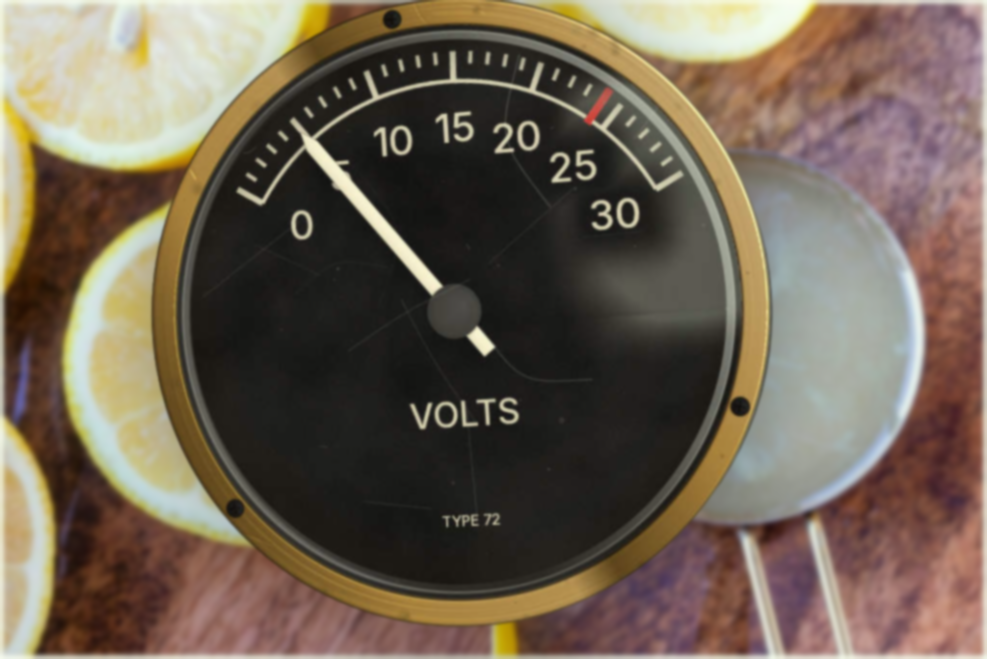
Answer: 5 V
